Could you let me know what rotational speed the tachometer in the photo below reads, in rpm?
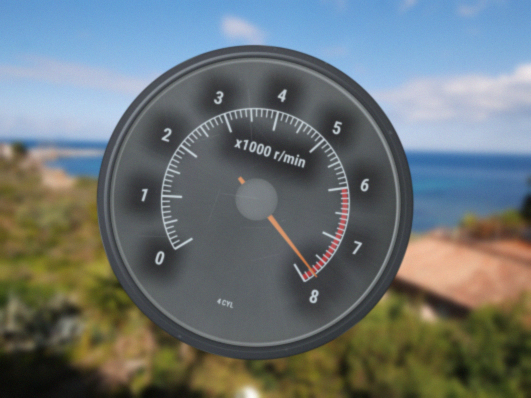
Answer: 7800 rpm
